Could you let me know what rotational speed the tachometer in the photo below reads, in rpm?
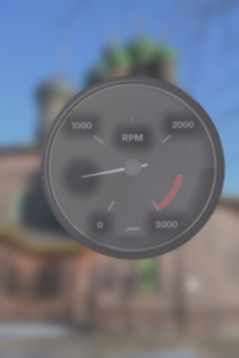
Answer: 500 rpm
